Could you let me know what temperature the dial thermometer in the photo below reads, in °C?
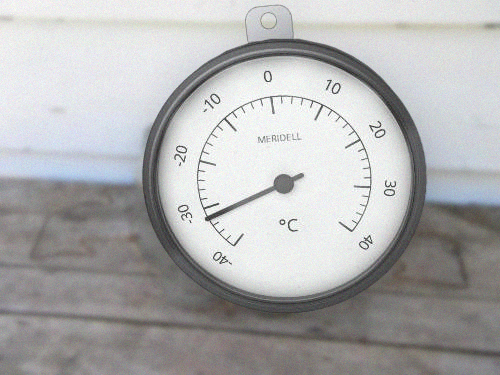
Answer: -32 °C
